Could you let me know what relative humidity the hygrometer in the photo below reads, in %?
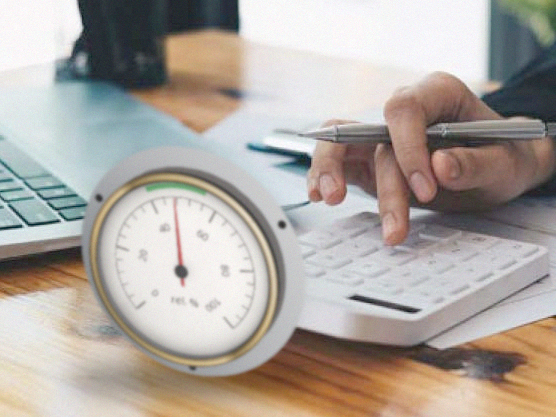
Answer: 48 %
